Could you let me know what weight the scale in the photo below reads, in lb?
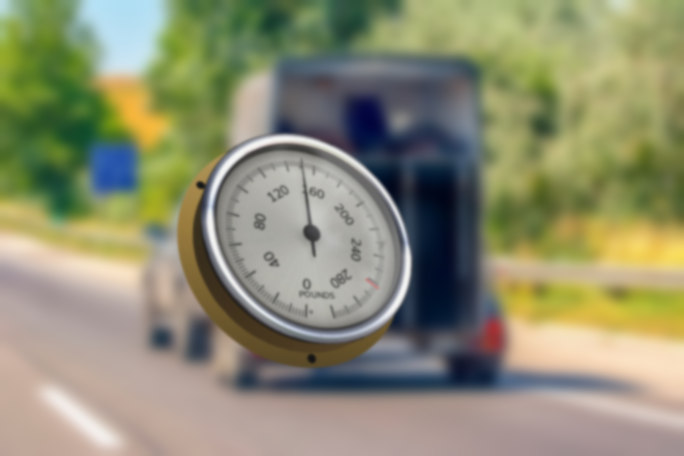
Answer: 150 lb
